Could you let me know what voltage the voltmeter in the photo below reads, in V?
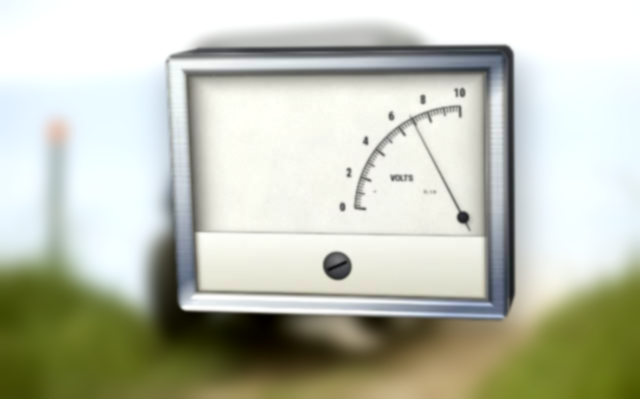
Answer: 7 V
